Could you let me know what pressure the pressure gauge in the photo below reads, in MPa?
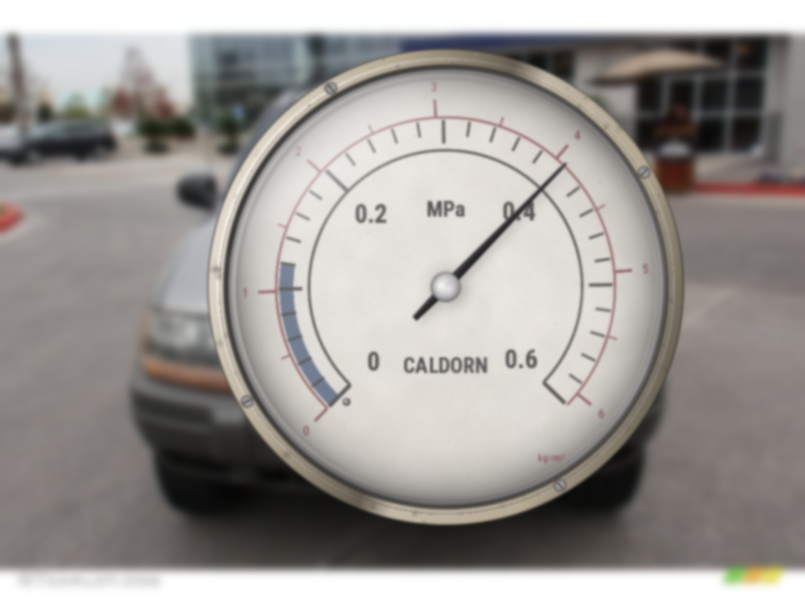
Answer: 0.4 MPa
